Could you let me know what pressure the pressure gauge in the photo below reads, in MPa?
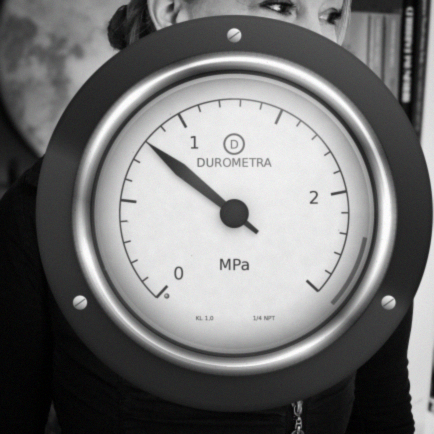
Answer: 0.8 MPa
